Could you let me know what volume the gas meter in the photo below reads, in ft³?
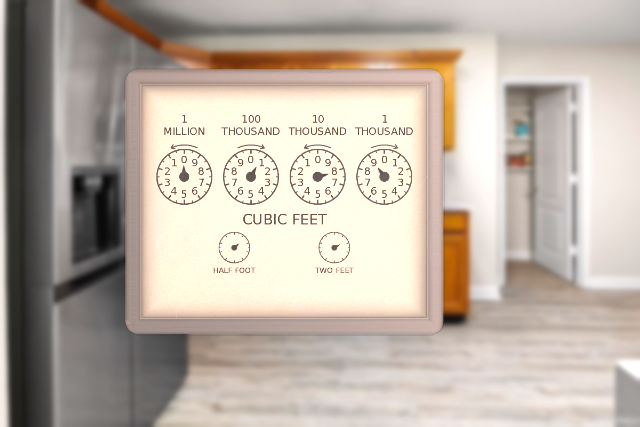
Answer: 7900 ft³
